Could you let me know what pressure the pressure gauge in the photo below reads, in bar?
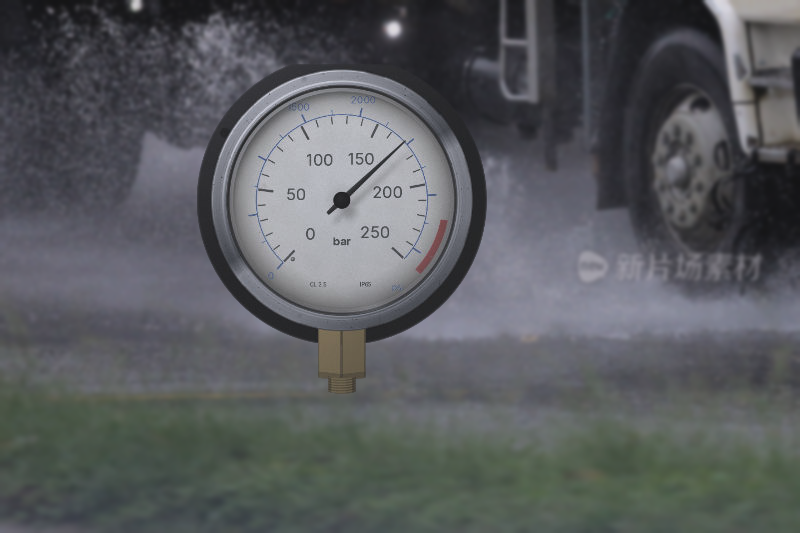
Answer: 170 bar
